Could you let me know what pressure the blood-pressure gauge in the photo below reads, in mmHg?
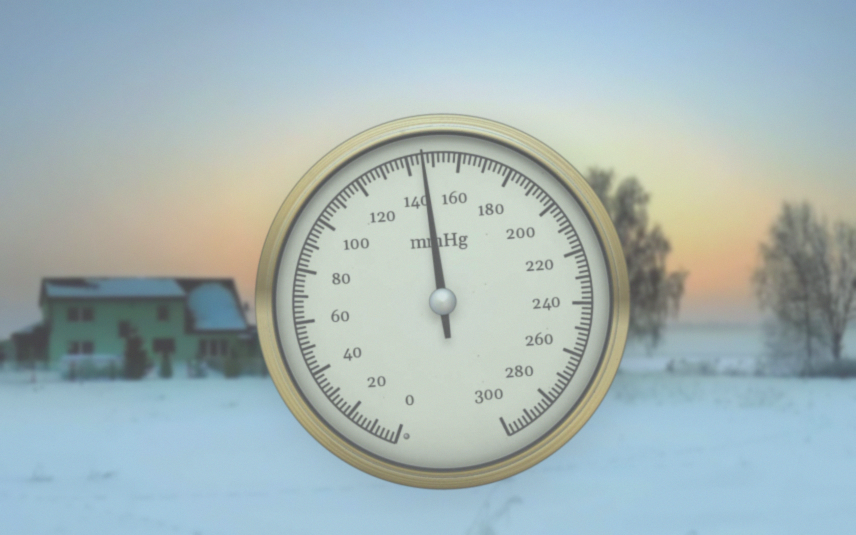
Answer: 146 mmHg
